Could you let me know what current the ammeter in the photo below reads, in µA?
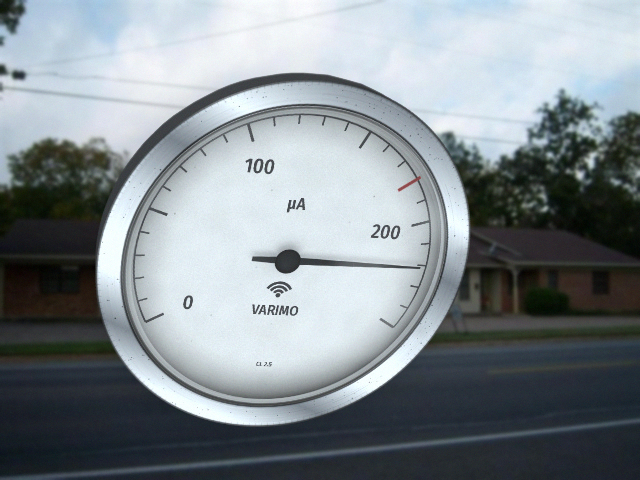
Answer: 220 µA
